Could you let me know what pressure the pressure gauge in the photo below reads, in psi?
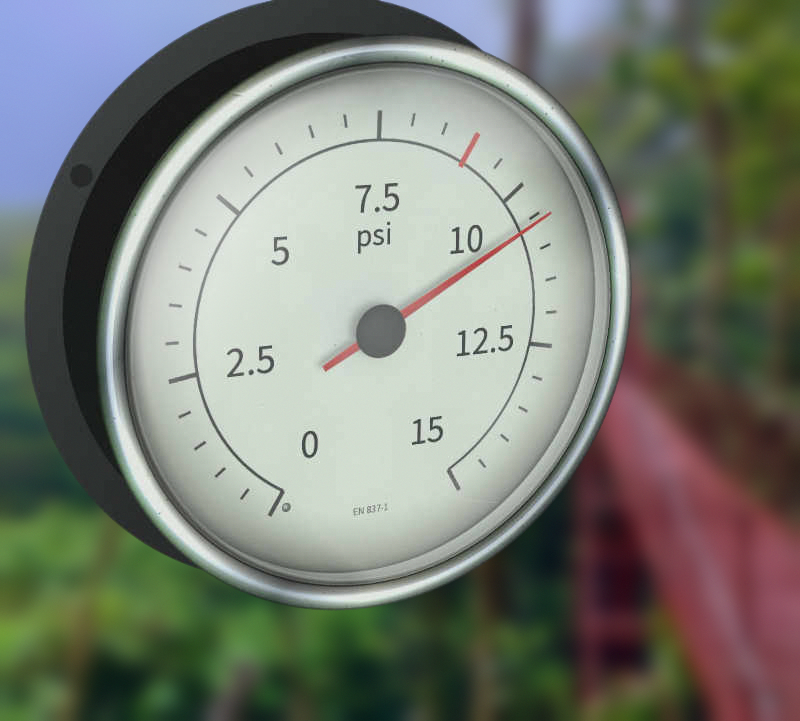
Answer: 10.5 psi
